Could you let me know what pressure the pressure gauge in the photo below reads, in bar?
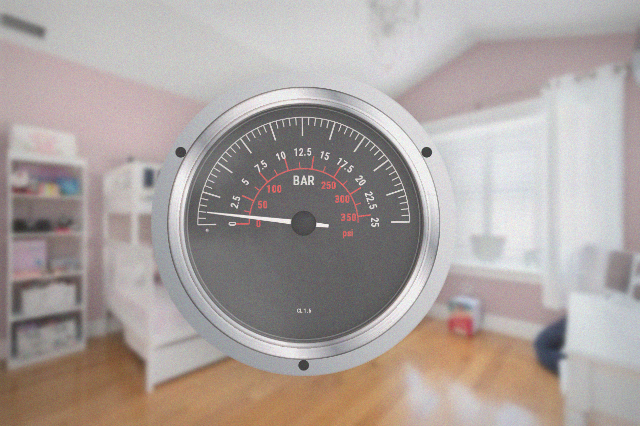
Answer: 1 bar
